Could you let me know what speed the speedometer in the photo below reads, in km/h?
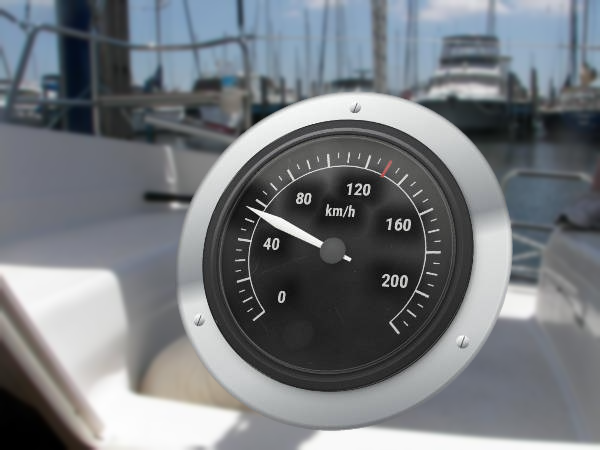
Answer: 55 km/h
